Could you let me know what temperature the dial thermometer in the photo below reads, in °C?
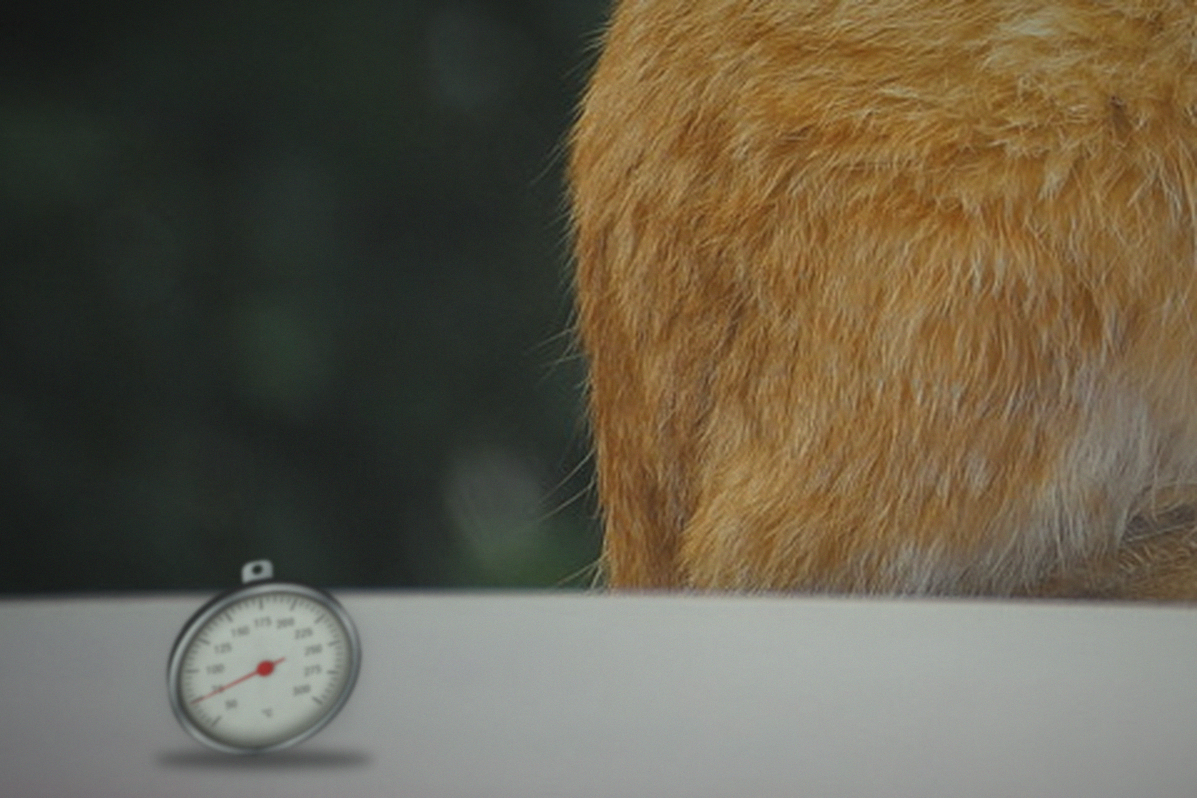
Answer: 75 °C
